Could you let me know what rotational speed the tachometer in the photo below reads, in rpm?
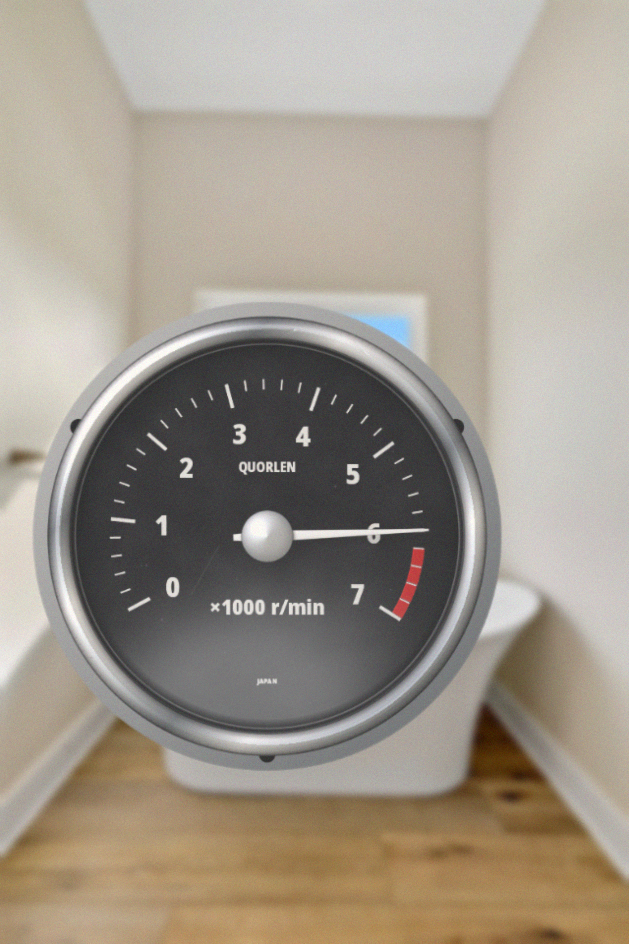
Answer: 6000 rpm
